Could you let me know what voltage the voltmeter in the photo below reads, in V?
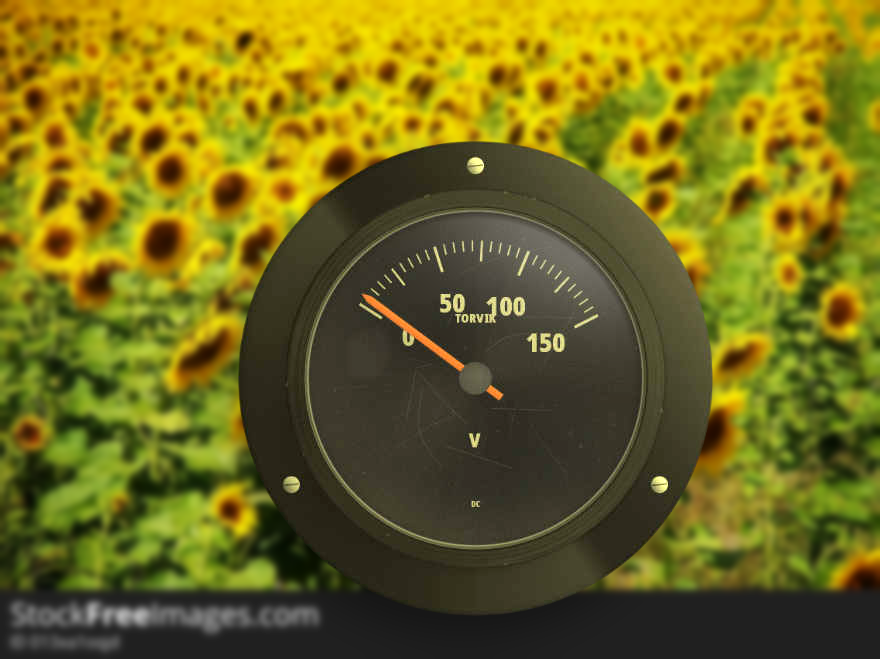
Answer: 5 V
